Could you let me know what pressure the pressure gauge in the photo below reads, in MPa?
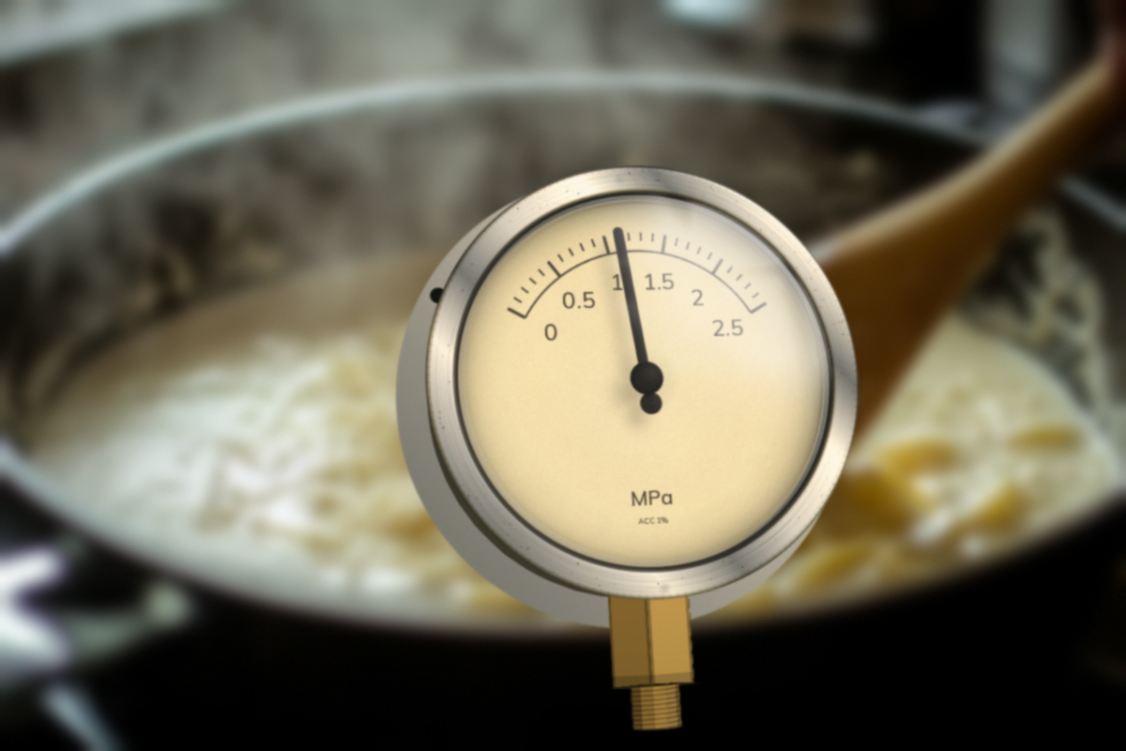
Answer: 1.1 MPa
